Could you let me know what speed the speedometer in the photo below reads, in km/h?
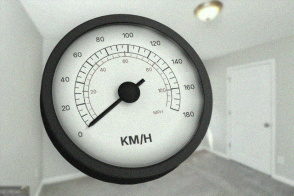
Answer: 0 km/h
